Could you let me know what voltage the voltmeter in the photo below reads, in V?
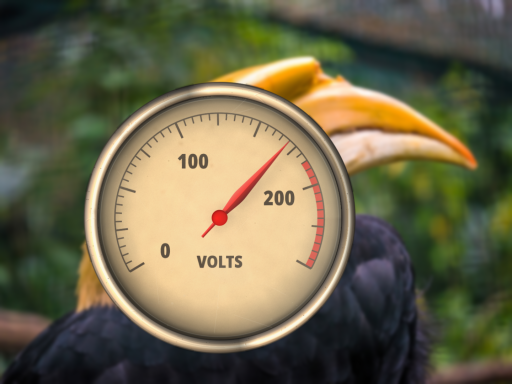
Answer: 170 V
